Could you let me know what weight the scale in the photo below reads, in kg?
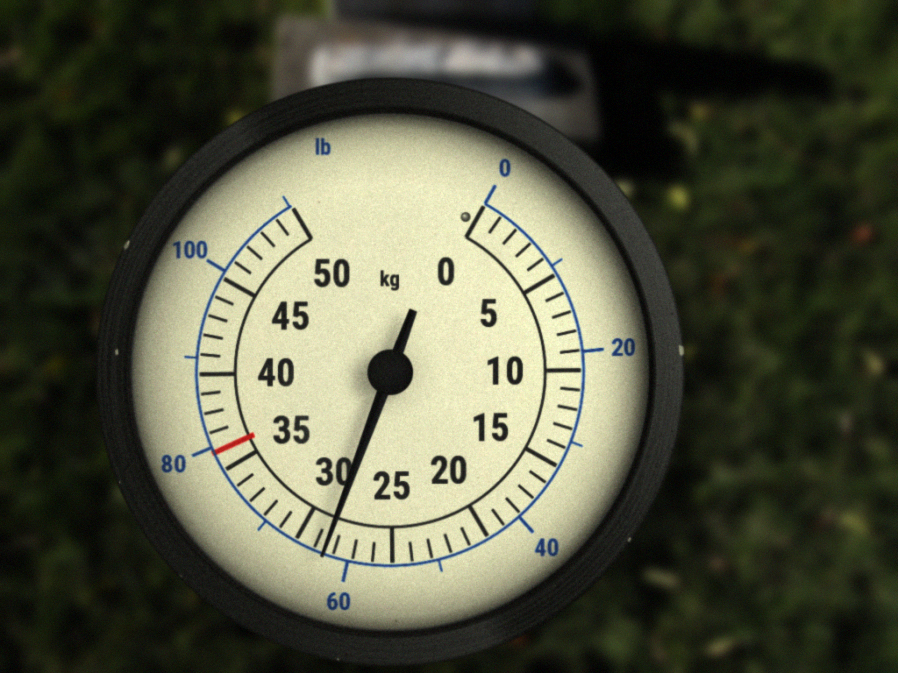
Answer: 28.5 kg
